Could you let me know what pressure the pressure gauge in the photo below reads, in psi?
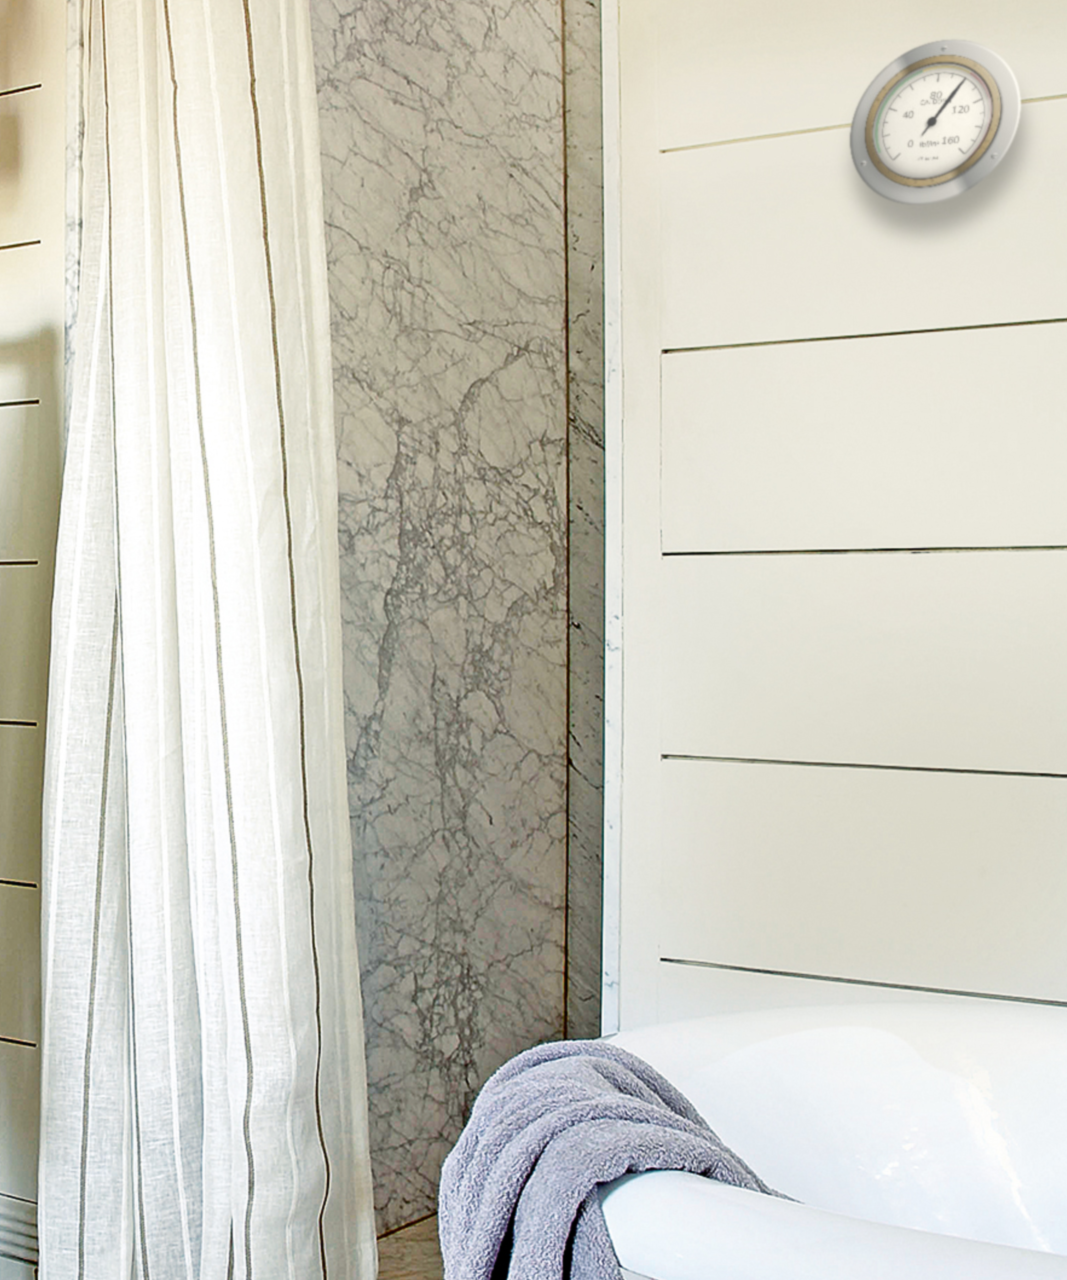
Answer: 100 psi
